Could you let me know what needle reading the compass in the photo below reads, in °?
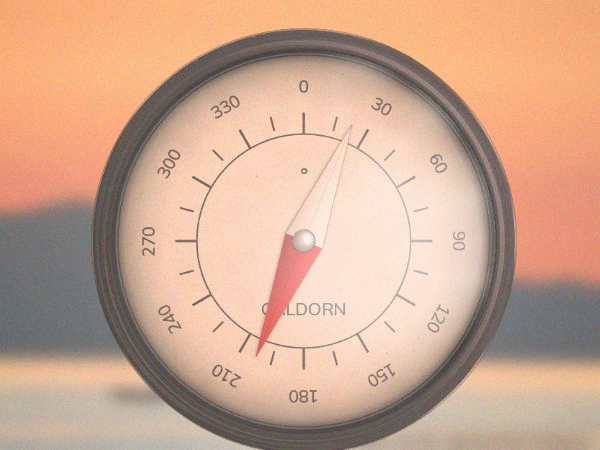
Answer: 202.5 °
